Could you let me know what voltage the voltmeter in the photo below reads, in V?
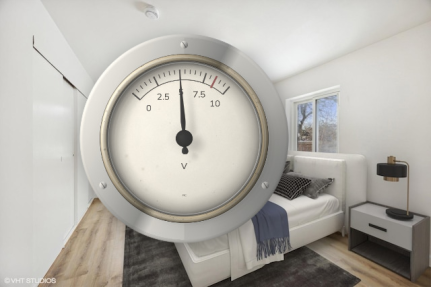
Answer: 5 V
